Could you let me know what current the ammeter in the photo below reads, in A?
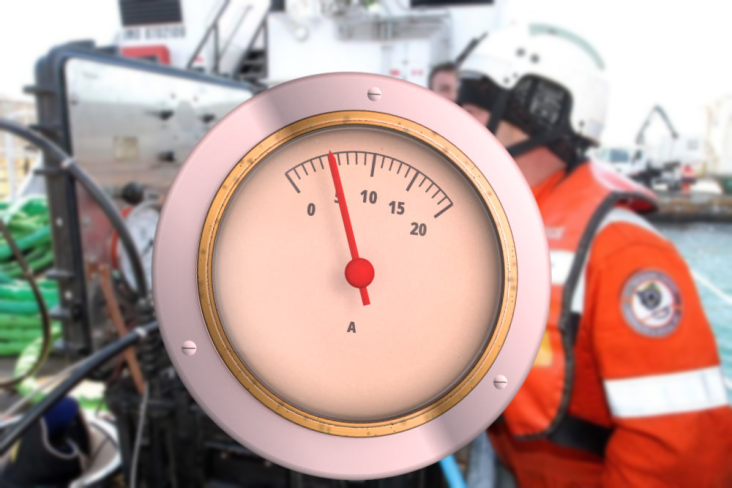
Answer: 5 A
